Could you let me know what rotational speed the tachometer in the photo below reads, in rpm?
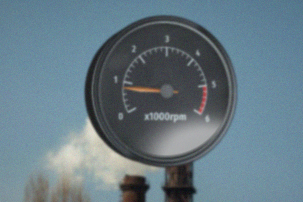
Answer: 800 rpm
